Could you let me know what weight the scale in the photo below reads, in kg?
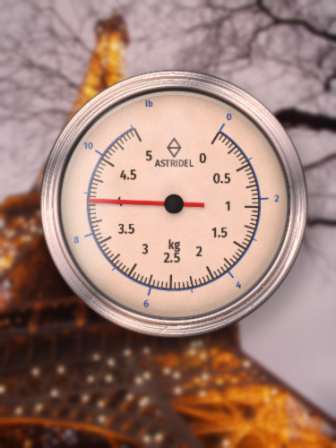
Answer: 4 kg
